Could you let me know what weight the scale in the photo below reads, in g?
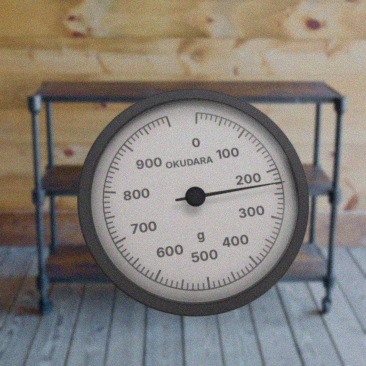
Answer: 230 g
